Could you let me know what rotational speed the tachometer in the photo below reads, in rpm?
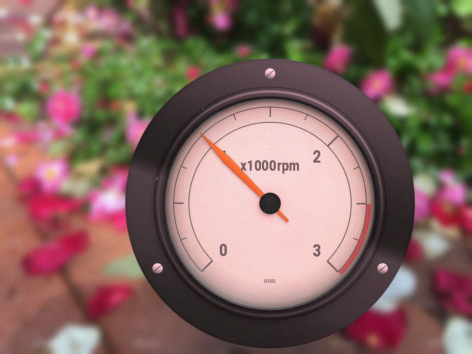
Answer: 1000 rpm
